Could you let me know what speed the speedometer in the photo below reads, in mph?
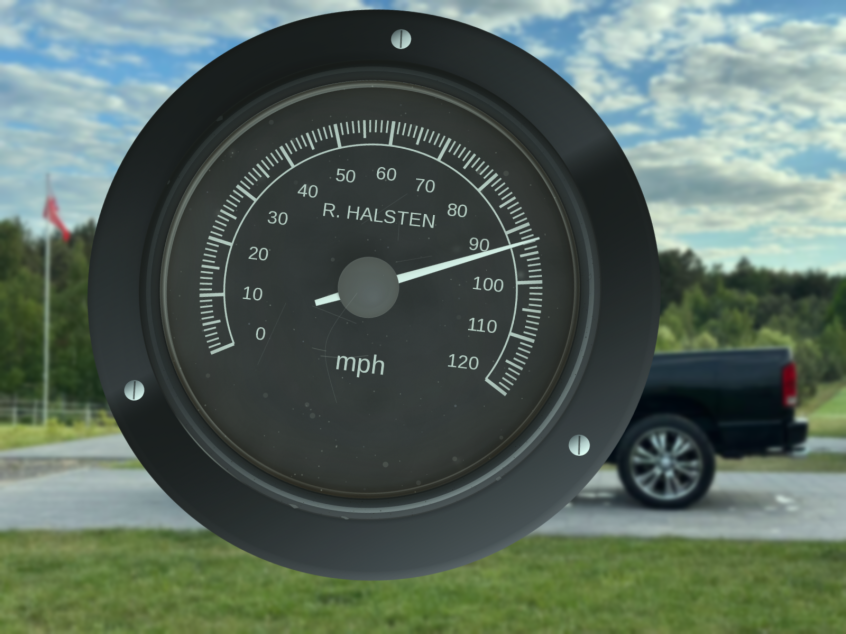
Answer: 93 mph
